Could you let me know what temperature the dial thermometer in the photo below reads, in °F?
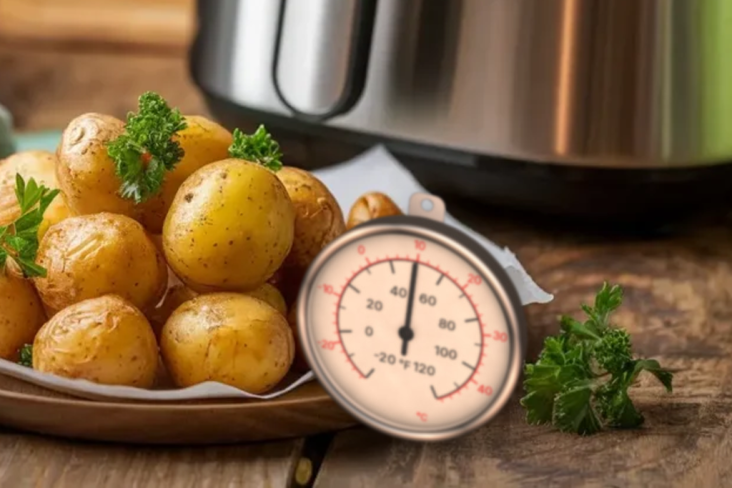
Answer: 50 °F
